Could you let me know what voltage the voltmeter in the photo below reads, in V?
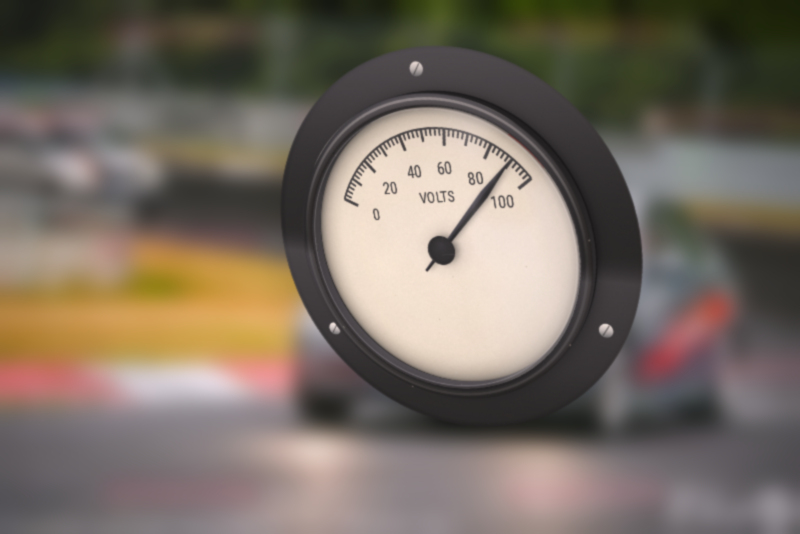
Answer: 90 V
